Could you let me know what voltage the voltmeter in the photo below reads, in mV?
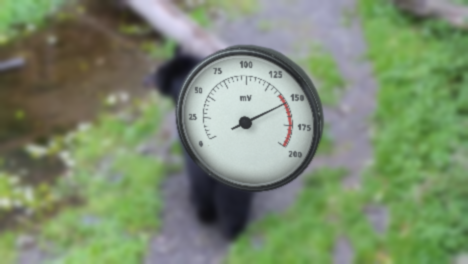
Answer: 150 mV
